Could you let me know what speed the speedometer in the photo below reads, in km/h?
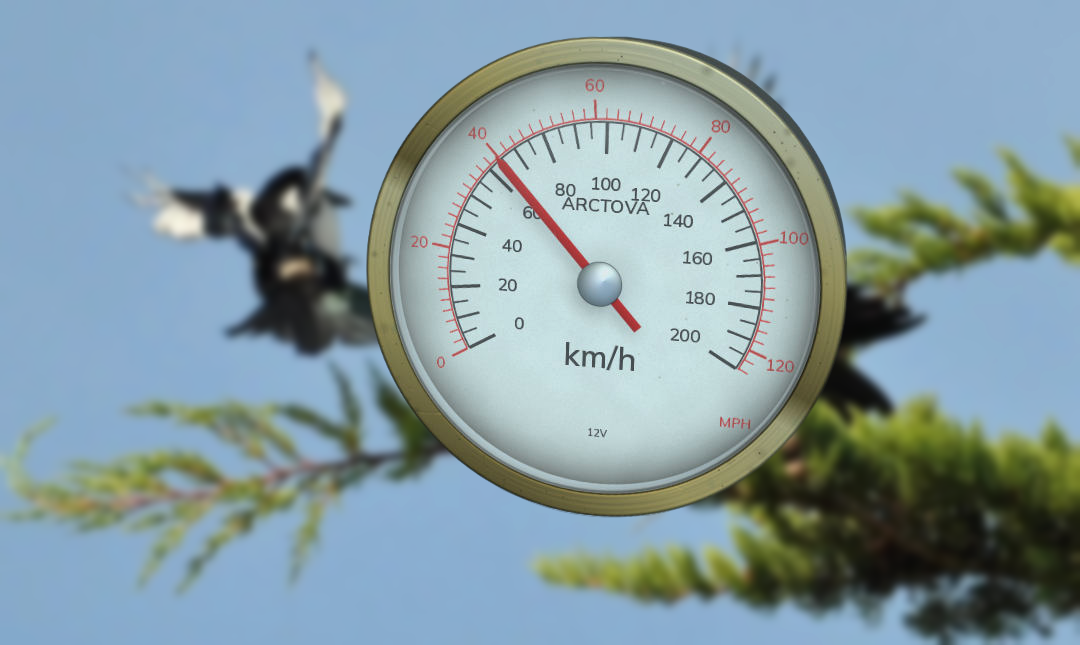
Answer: 65 km/h
